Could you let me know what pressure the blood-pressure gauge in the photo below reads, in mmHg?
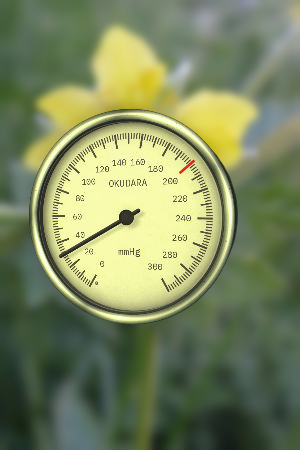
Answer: 30 mmHg
